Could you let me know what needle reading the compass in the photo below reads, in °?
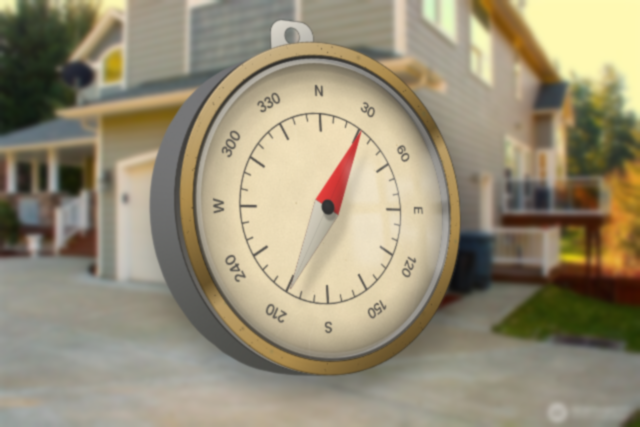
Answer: 30 °
